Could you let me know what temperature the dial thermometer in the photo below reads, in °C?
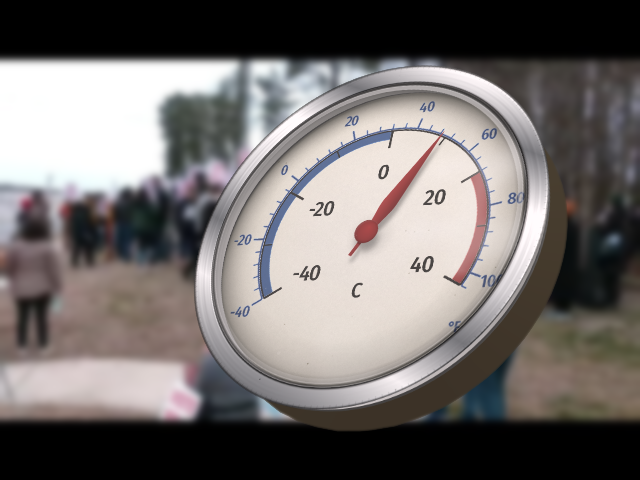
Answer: 10 °C
